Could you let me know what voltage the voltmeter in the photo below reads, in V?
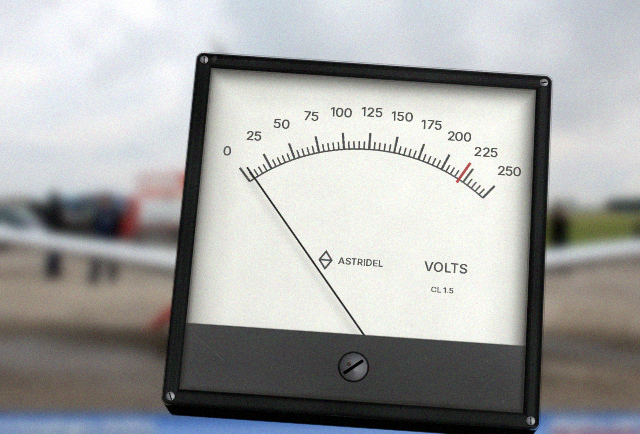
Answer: 5 V
